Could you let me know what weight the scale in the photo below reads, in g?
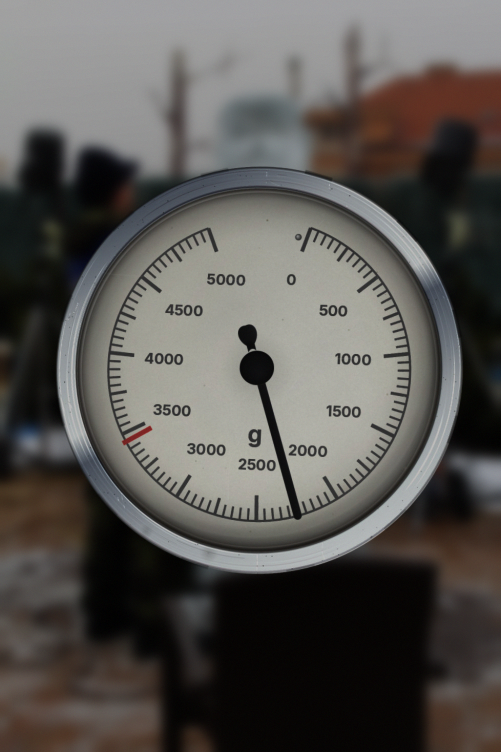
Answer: 2250 g
